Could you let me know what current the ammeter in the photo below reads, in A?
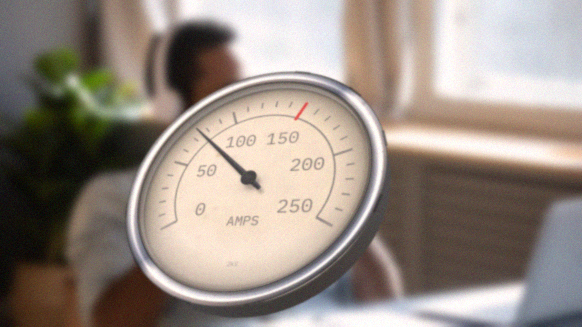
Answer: 75 A
